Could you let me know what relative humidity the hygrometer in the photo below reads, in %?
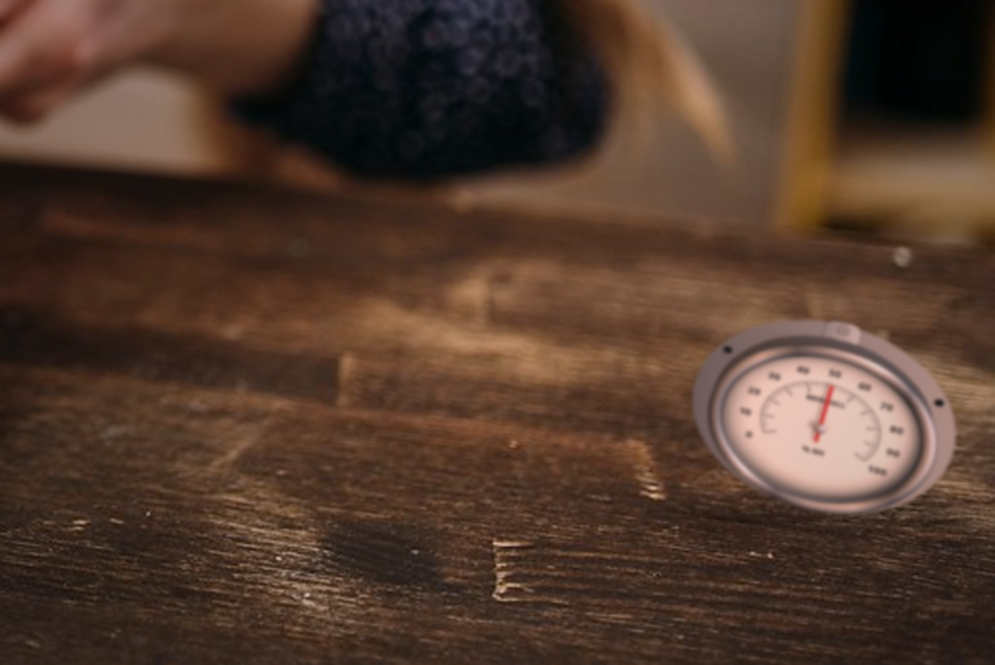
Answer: 50 %
